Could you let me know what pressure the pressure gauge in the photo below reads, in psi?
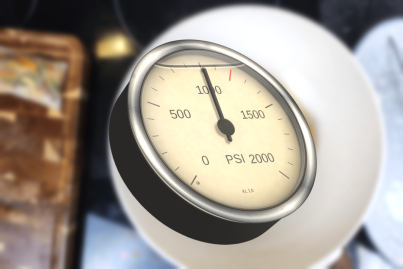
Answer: 1000 psi
